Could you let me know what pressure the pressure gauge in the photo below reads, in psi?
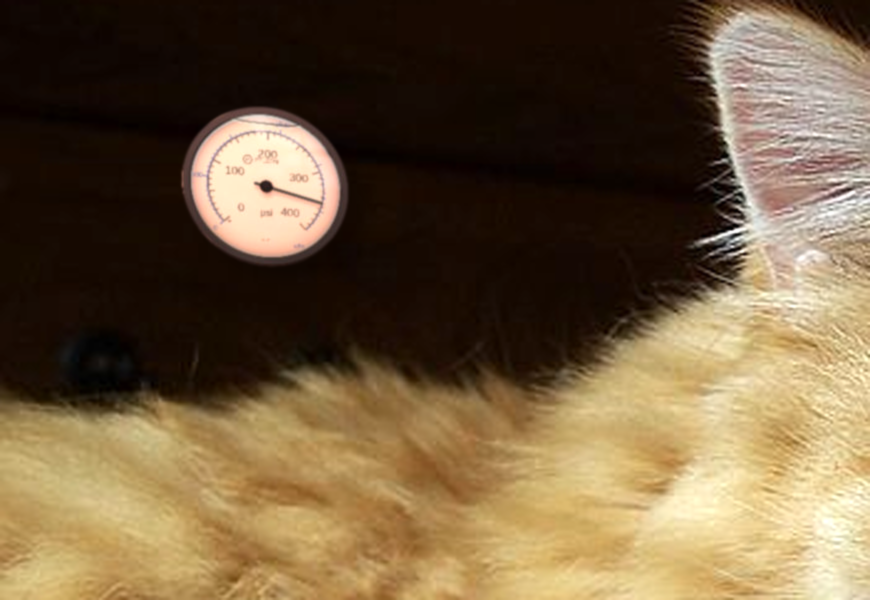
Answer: 350 psi
